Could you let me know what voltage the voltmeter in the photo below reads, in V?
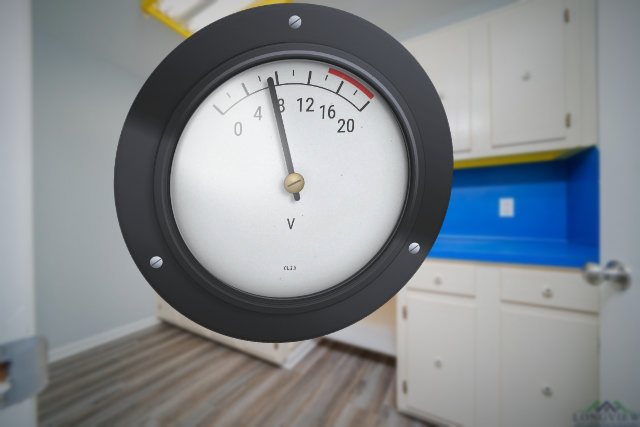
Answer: 7 V
